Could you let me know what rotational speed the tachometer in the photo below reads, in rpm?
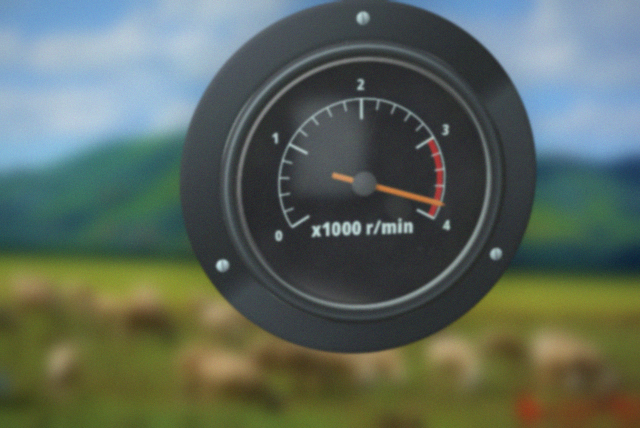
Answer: 3800 rpm
